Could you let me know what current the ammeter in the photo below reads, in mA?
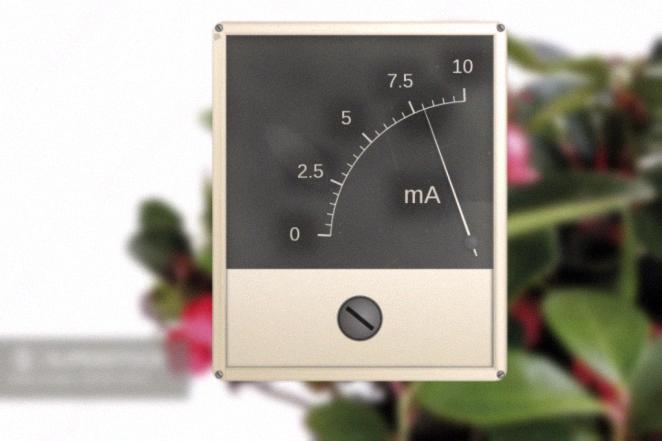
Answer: 8 mA
